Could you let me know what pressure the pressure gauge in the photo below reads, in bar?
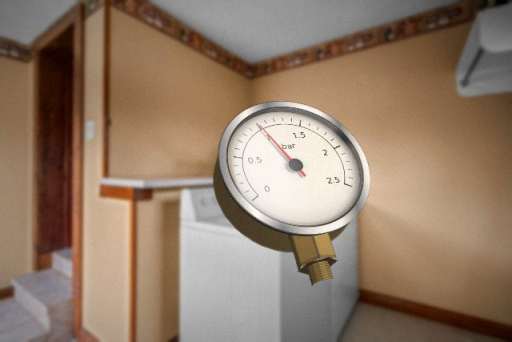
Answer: 1 bar
